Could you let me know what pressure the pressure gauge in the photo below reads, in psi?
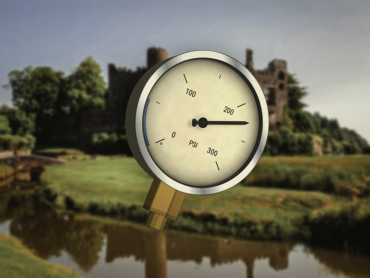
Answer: 225 psi
